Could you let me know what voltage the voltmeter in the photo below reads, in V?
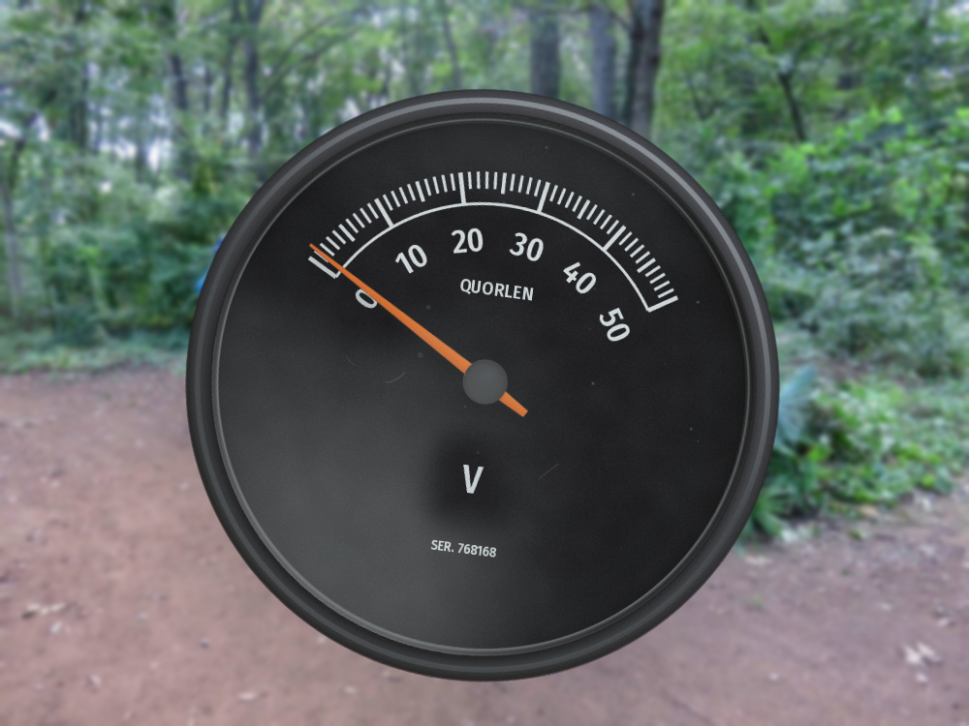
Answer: 1 V
